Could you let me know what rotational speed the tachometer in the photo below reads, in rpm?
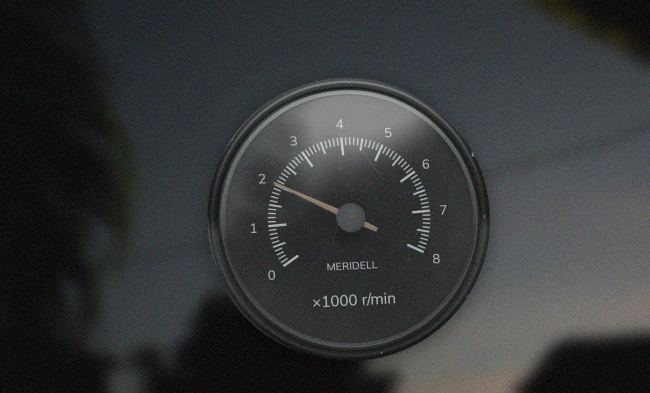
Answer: 2000 rpm
